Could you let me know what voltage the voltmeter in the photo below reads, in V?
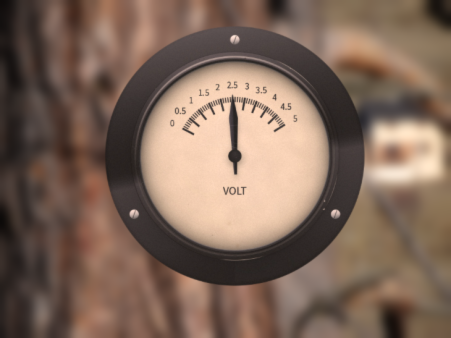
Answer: 2.5 V
